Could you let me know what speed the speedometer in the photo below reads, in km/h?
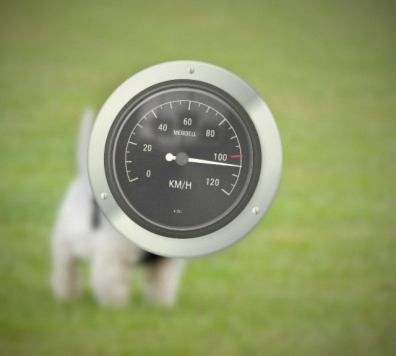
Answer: 105 km/h
